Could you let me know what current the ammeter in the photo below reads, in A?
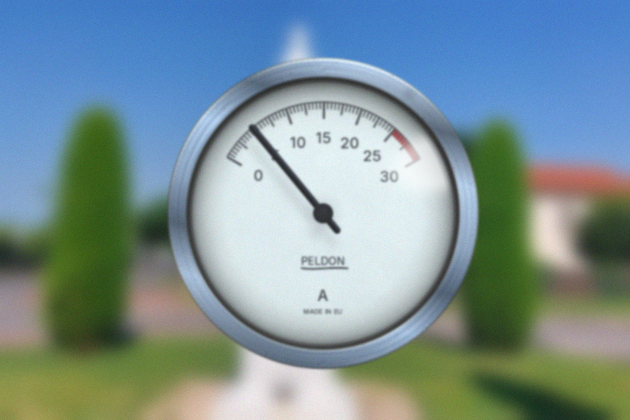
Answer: 5 A
